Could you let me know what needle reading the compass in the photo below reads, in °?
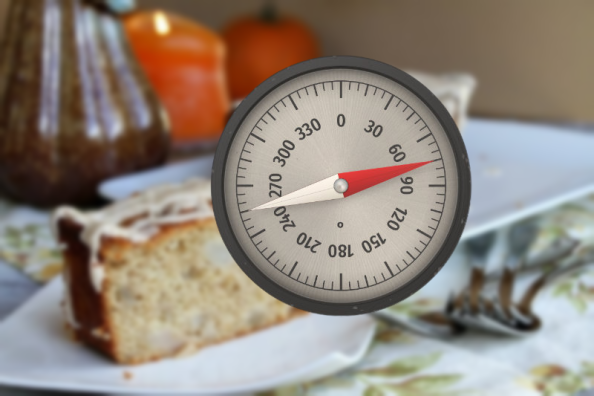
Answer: 75 °
